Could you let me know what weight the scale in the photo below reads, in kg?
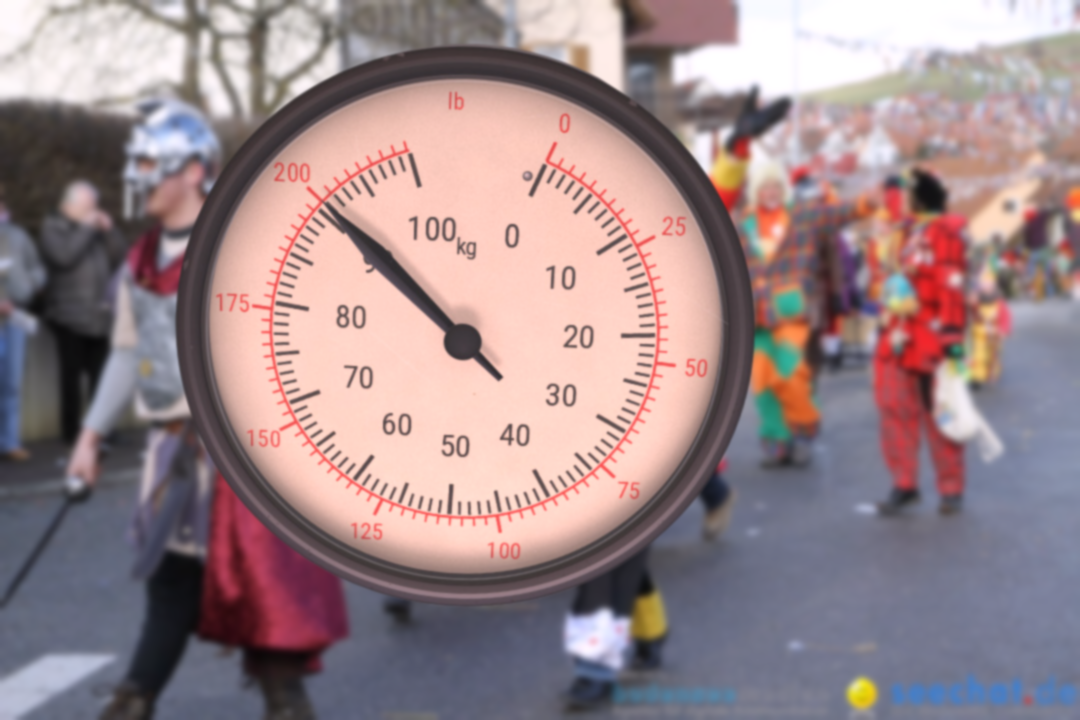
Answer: 91 kg
